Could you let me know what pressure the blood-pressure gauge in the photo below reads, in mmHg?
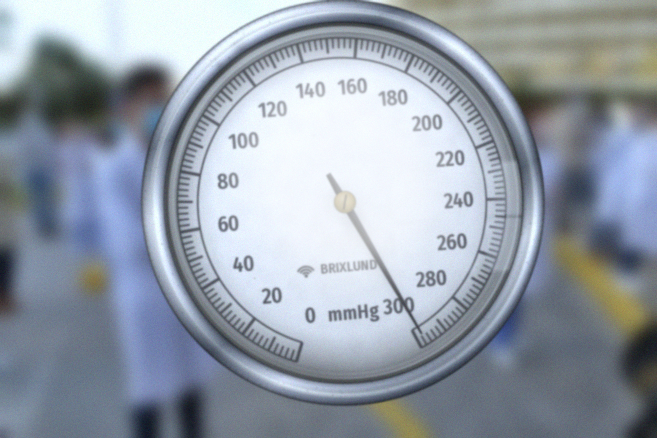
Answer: 298 mmHg
